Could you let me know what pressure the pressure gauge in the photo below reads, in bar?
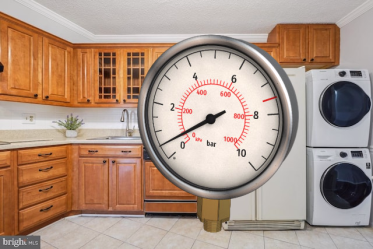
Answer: 0.5 bar
